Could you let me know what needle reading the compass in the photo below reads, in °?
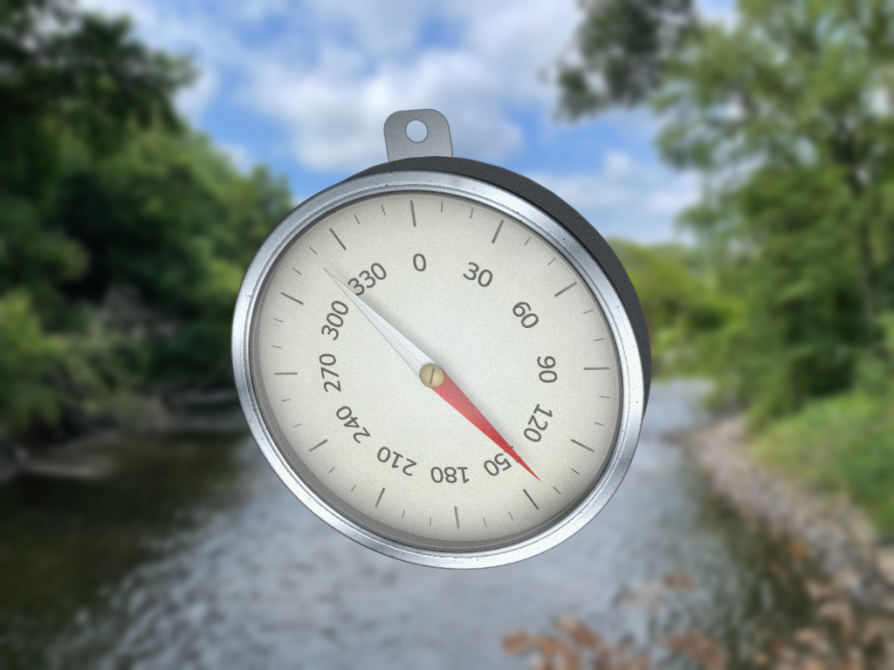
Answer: 140 °
